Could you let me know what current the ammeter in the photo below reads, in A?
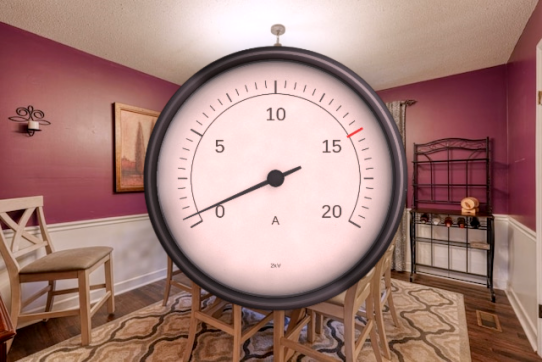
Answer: 0.5 A
